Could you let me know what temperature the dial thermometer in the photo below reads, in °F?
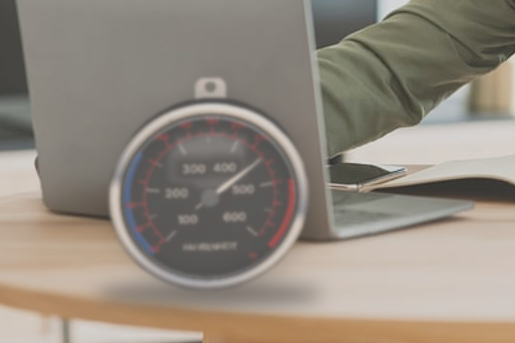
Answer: 450 °F
